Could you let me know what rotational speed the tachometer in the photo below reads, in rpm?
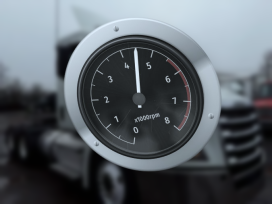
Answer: 4500 rpm
